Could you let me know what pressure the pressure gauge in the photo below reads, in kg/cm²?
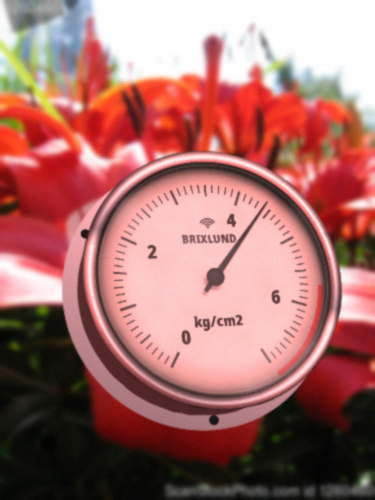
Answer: 4.4 kg/cm²
